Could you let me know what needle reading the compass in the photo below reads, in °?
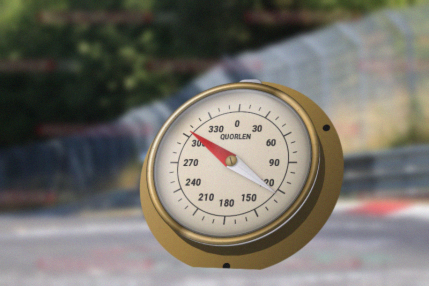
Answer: 305 °
